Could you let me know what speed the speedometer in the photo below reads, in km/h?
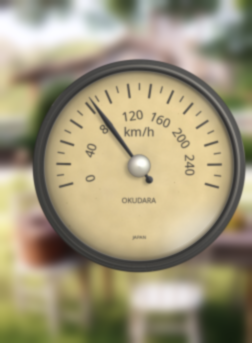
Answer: 85 km/h
